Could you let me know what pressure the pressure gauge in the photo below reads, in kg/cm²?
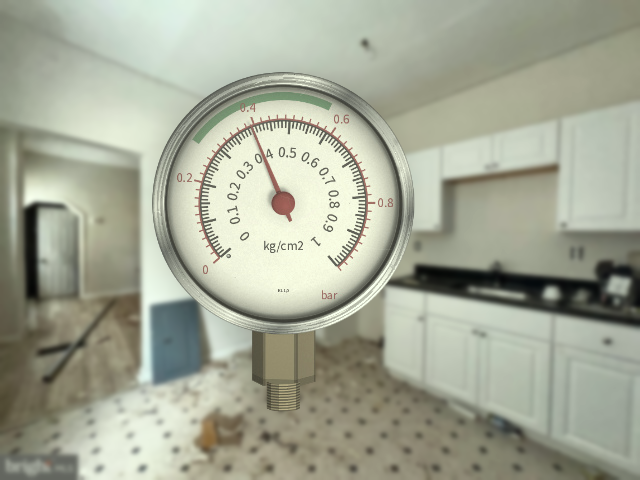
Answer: 0.4 kg/cm²
